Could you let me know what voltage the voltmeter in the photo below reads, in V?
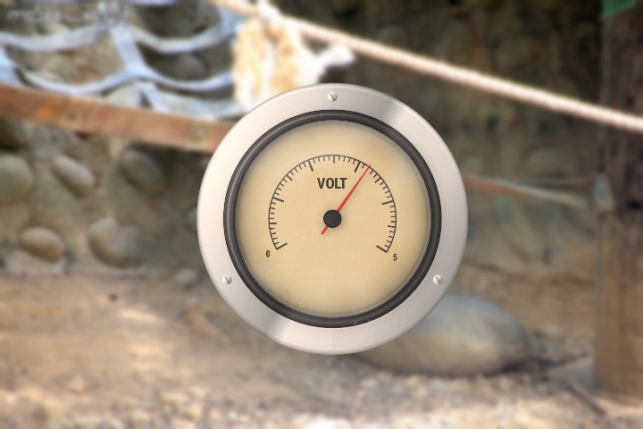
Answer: 3.2 V
